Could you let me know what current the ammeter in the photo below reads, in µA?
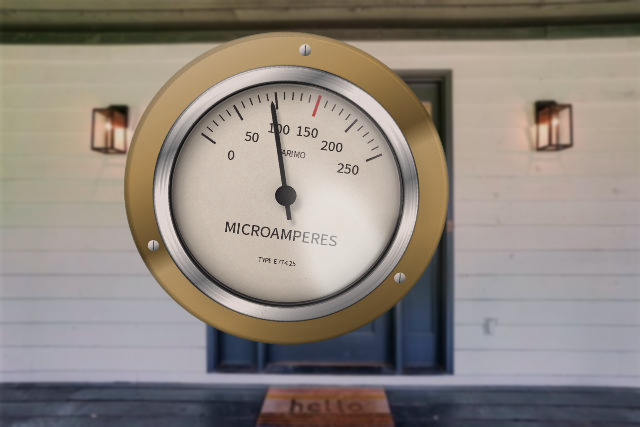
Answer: 95 µA
